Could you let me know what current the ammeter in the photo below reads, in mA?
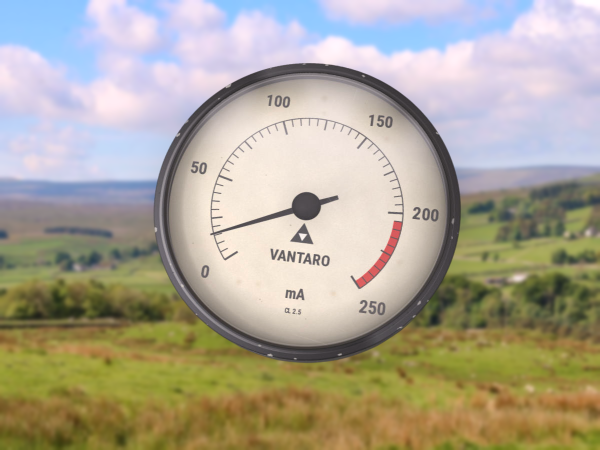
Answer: 15 mA
